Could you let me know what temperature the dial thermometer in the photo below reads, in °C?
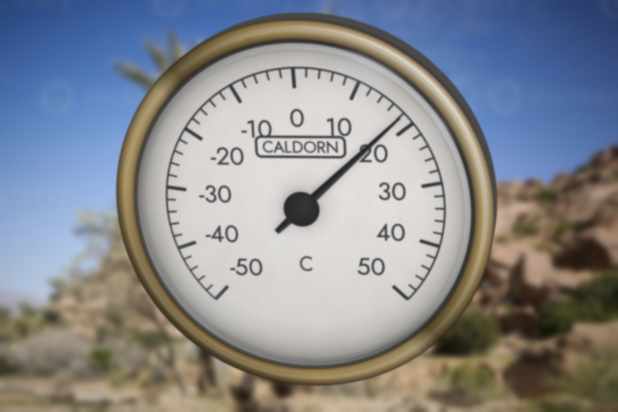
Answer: 18 °C
